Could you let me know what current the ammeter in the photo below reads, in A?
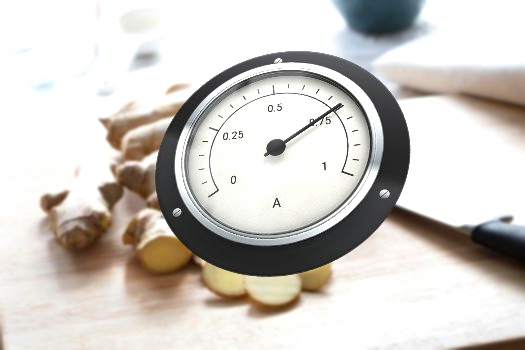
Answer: 0.75 A
